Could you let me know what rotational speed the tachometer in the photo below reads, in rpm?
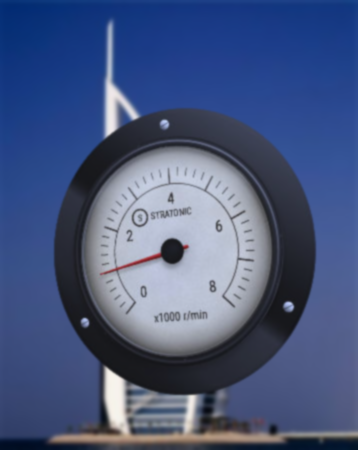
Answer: 1000 rpm
